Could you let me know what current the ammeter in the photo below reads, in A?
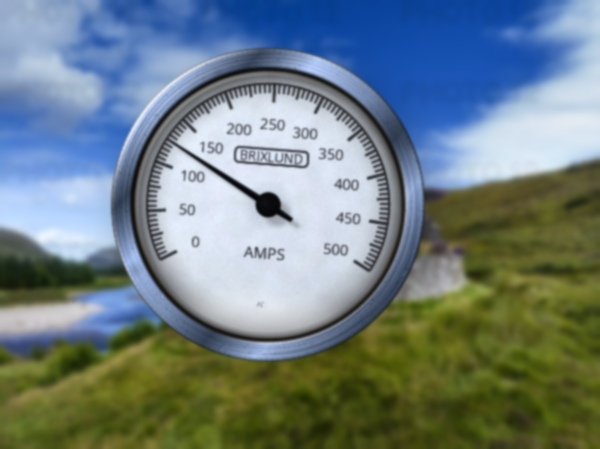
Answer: 125 A
